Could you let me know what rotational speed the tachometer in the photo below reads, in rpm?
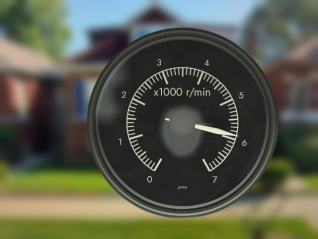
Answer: 5900 rpm
